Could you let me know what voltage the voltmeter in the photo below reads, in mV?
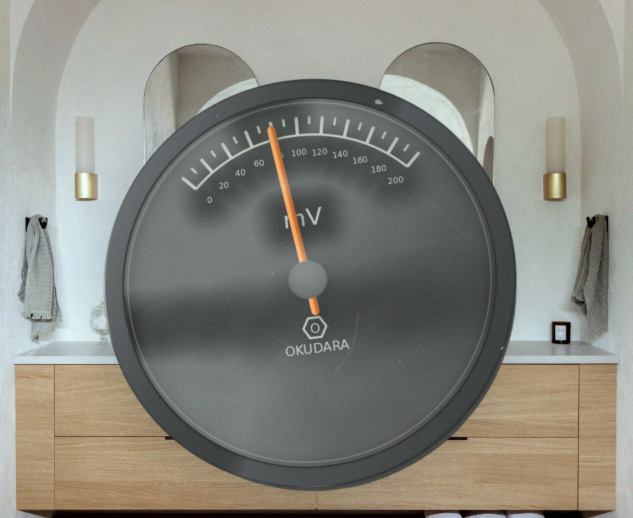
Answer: 80 mV
